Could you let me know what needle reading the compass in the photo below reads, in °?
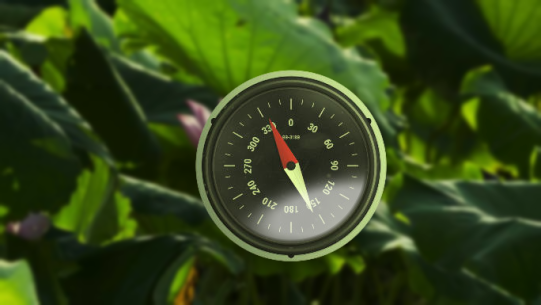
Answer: 335 °
